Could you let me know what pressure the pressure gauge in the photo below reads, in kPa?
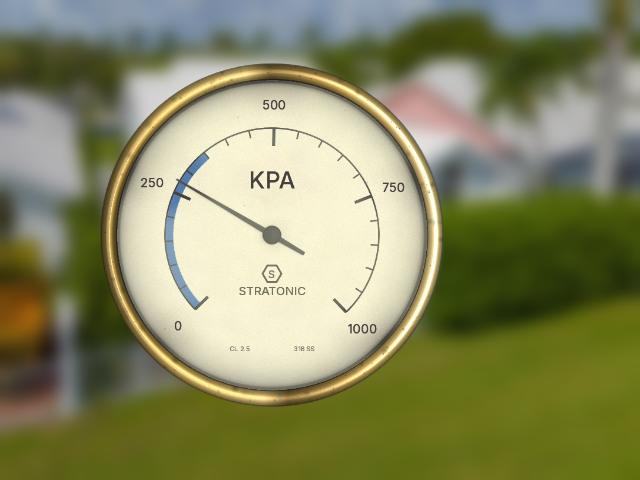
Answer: 275 kPa
